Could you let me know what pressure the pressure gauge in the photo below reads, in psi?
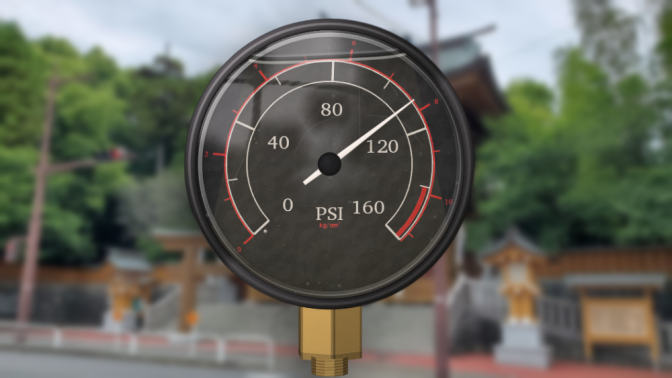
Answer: 110 psi
